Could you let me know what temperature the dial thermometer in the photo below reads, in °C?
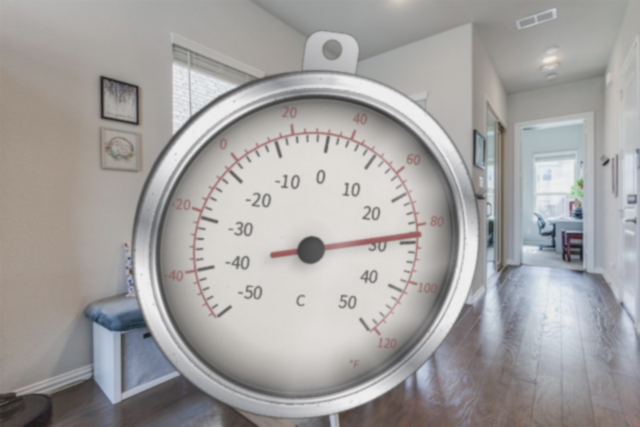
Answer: 28 °C
